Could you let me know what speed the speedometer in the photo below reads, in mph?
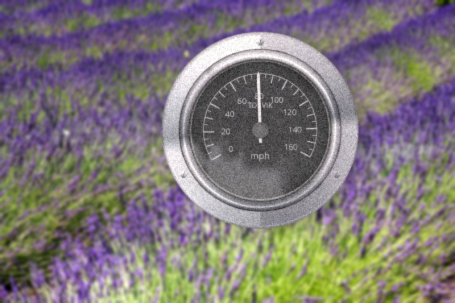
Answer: 80 mph
